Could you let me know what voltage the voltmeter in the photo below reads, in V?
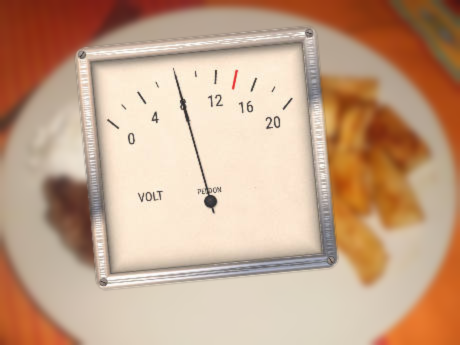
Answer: 8 V
